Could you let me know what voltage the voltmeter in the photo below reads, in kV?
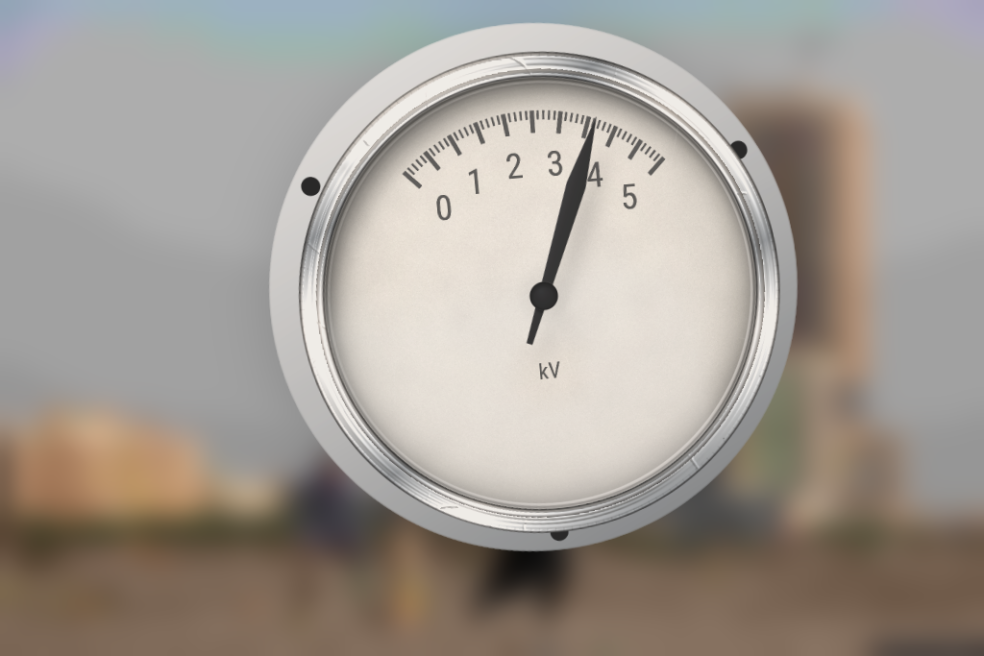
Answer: 3.6 kV
